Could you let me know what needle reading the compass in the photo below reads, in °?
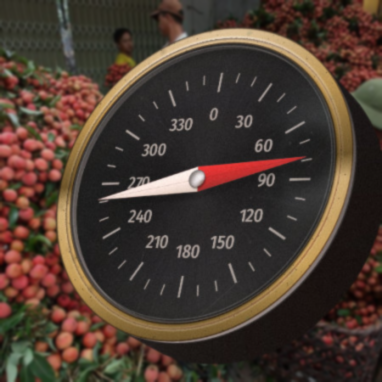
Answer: 80 °
